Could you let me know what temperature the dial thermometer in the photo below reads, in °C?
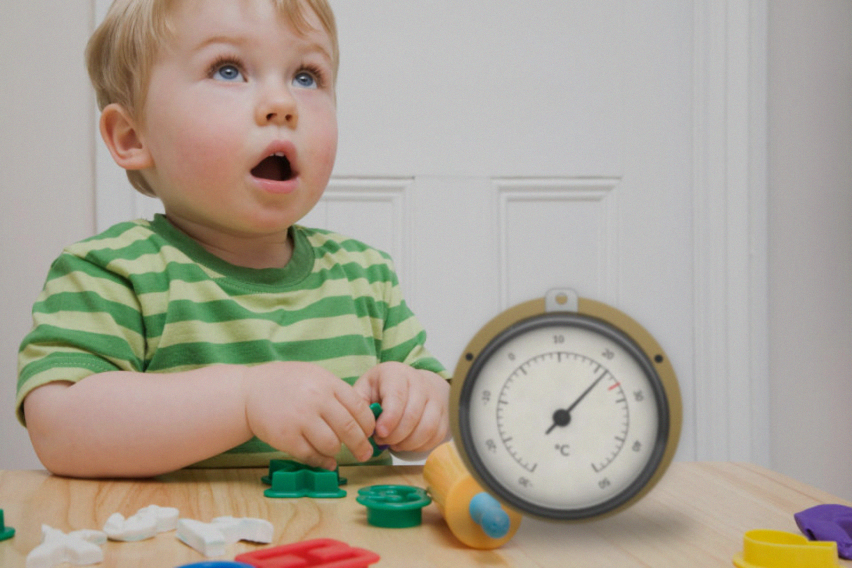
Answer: 22 °C
